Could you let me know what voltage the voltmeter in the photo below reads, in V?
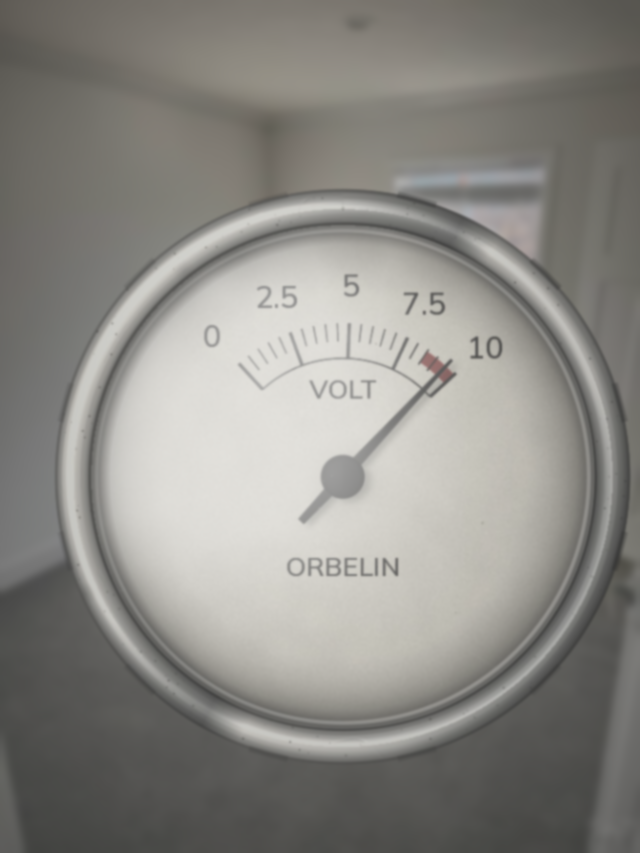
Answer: 9.5 V
